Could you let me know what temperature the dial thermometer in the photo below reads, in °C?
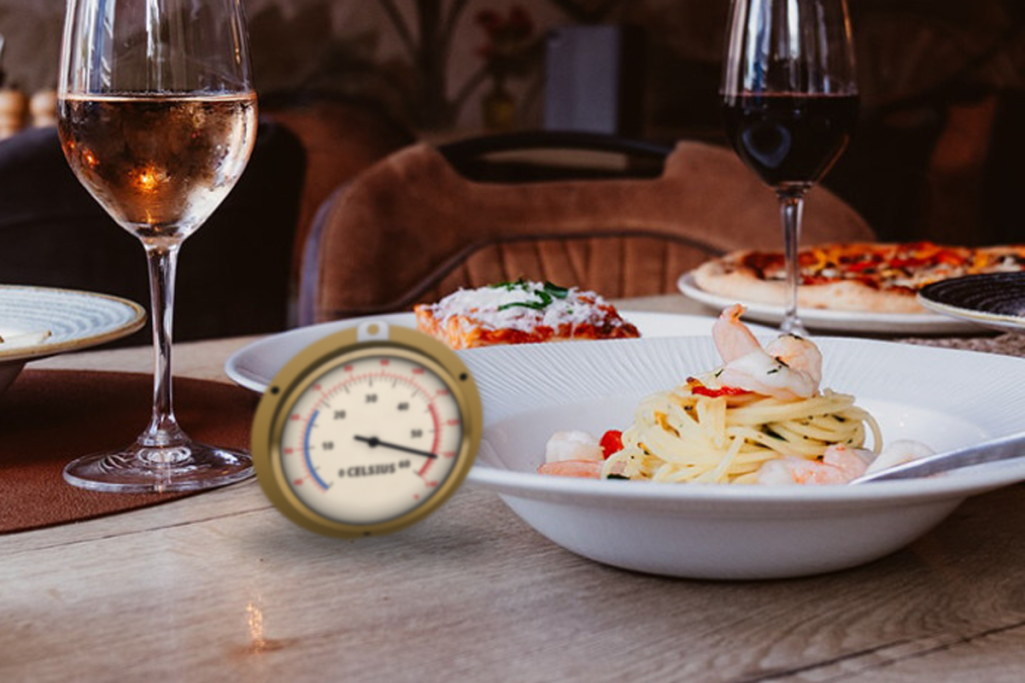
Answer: 55 °C
